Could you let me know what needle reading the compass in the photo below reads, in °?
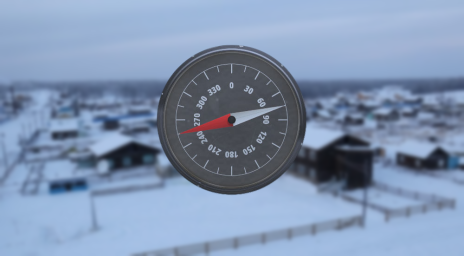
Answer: 255 °
